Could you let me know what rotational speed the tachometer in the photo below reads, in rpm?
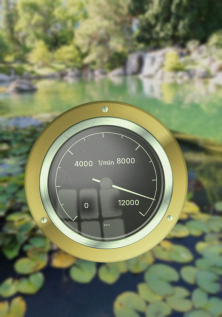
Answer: 11000 rpm
